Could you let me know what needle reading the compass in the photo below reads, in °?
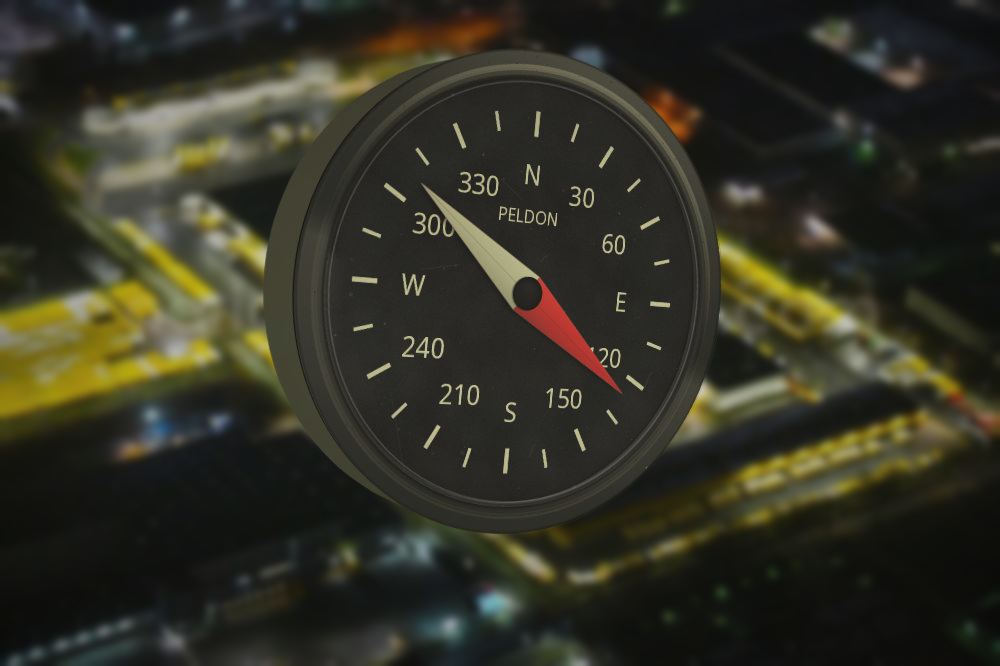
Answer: 127.5 °
